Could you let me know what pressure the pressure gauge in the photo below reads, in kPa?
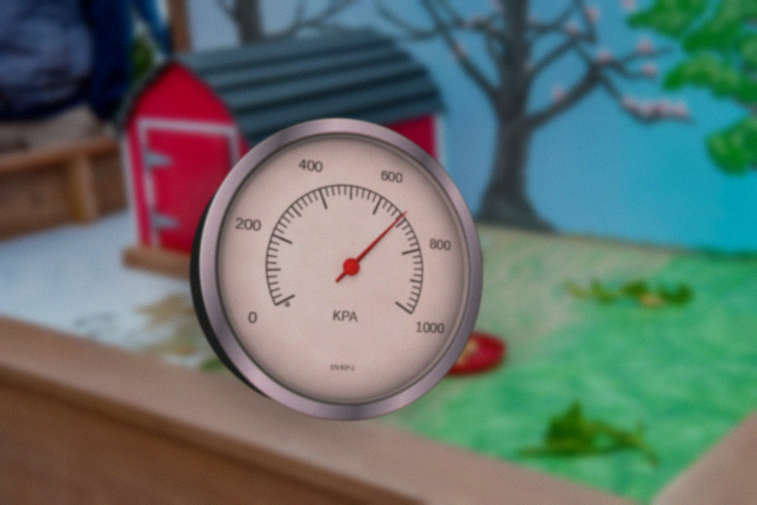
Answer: 680 kPa
